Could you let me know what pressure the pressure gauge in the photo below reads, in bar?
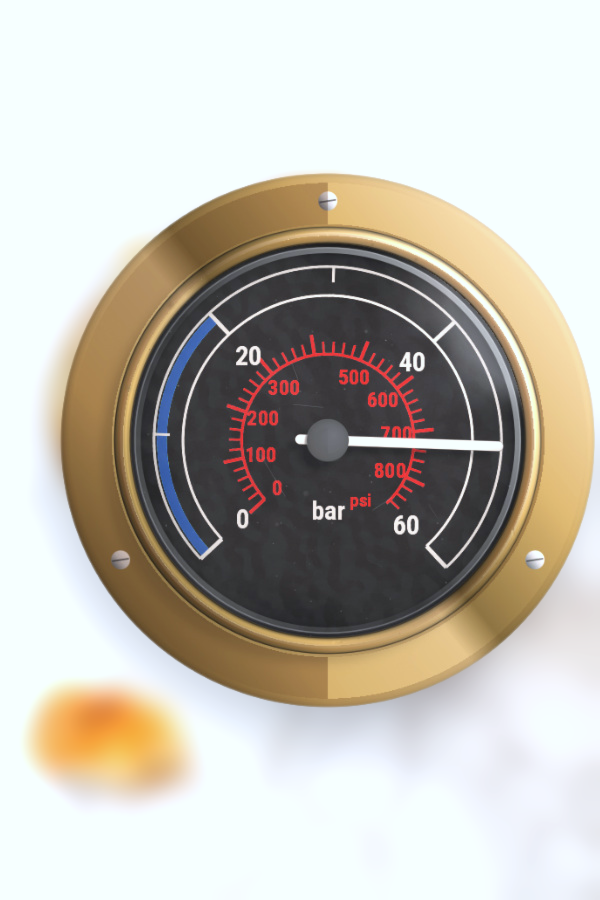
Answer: 50 bar
